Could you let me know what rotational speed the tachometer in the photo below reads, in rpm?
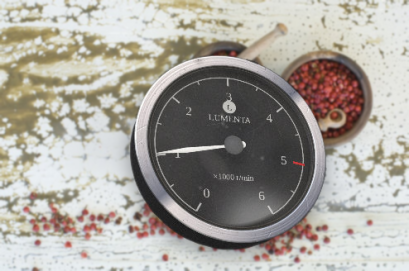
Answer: 1000 rpm
